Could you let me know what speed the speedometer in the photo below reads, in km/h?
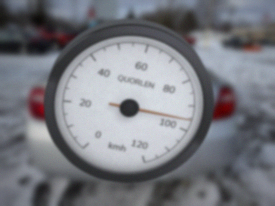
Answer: 95 km/h
